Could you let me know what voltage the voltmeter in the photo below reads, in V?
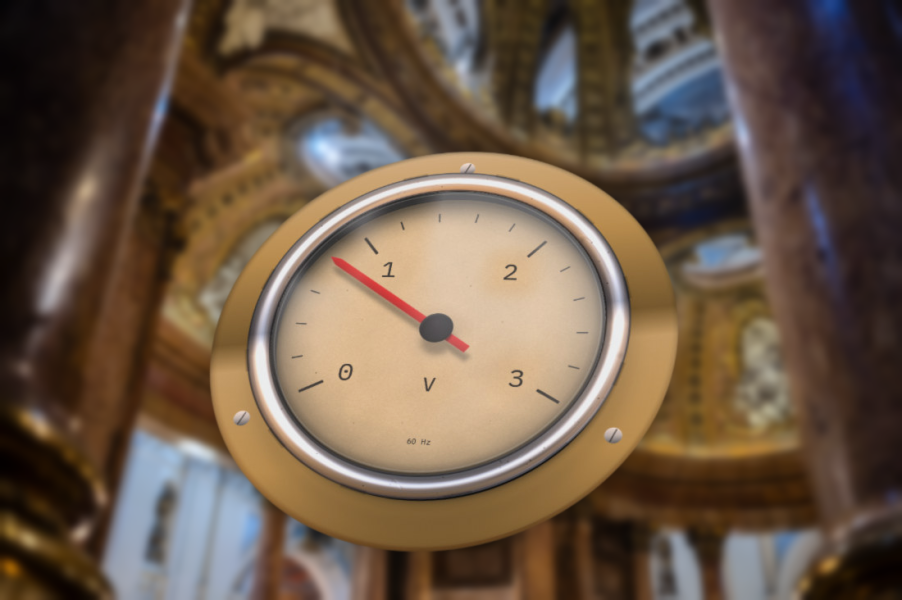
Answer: 0.8 V
